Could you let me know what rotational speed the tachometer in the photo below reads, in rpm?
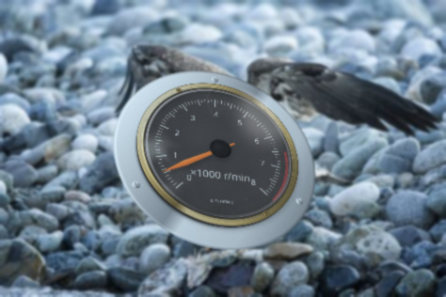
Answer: 500 rpm
